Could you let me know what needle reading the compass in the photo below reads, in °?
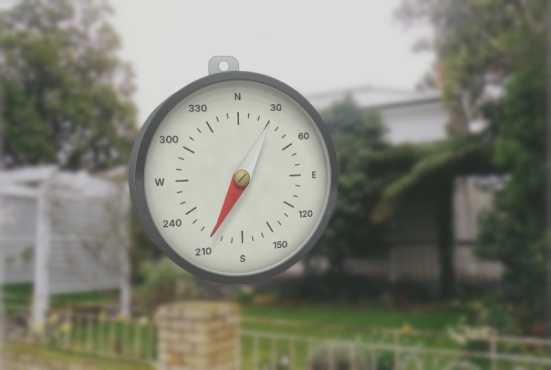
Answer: 210 °
